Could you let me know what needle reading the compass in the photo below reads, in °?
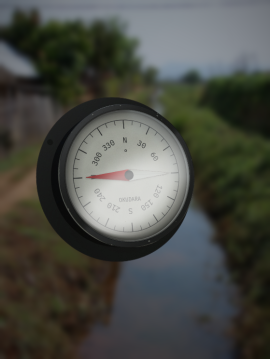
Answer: 270 °
